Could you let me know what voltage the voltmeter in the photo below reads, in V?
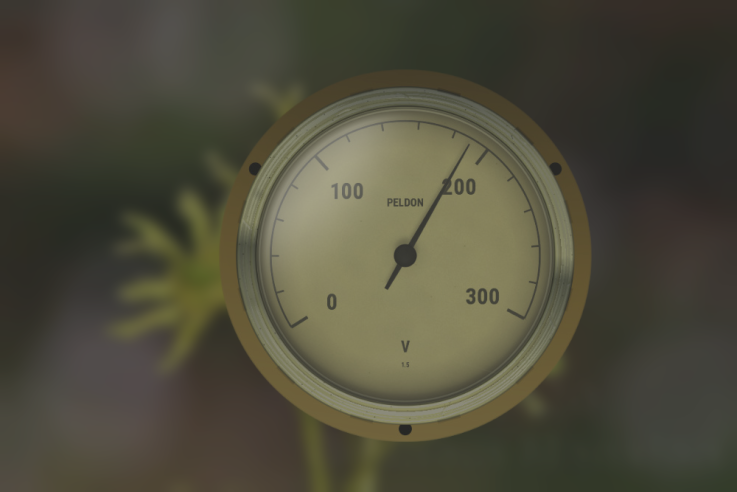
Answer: 190 V
